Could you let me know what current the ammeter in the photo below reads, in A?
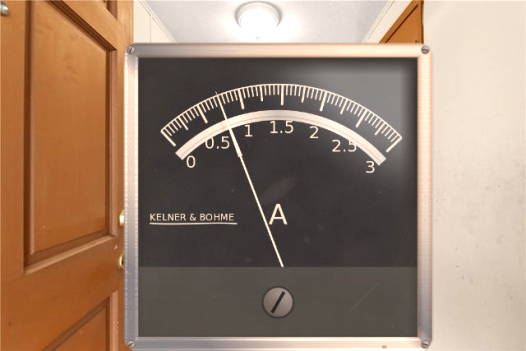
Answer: 0.75 A
